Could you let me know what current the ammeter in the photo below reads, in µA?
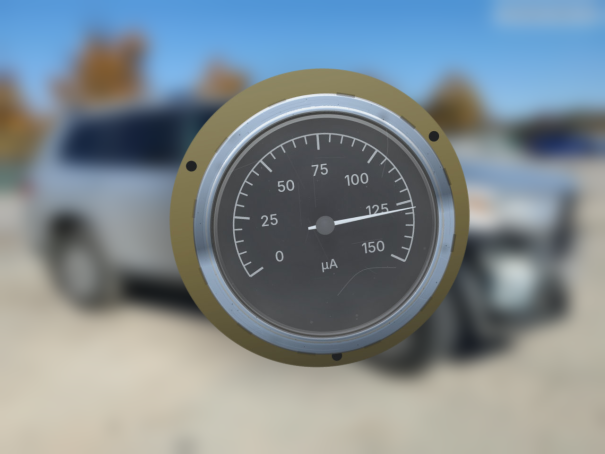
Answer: 127.5 µA
